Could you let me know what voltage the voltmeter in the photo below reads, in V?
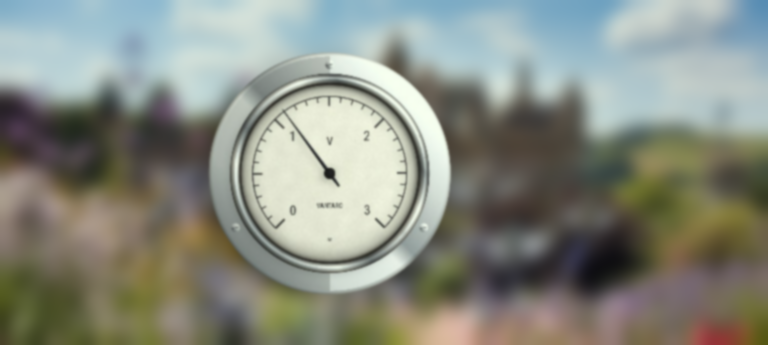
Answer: 1.1 V
